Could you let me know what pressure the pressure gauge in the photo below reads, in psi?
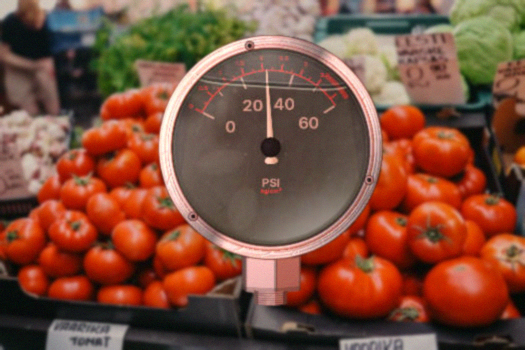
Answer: 30 psi
